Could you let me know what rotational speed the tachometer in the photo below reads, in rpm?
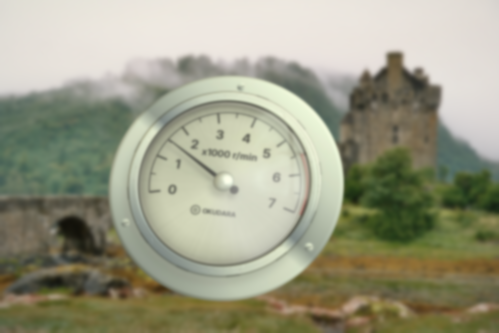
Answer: 1500 rpm
